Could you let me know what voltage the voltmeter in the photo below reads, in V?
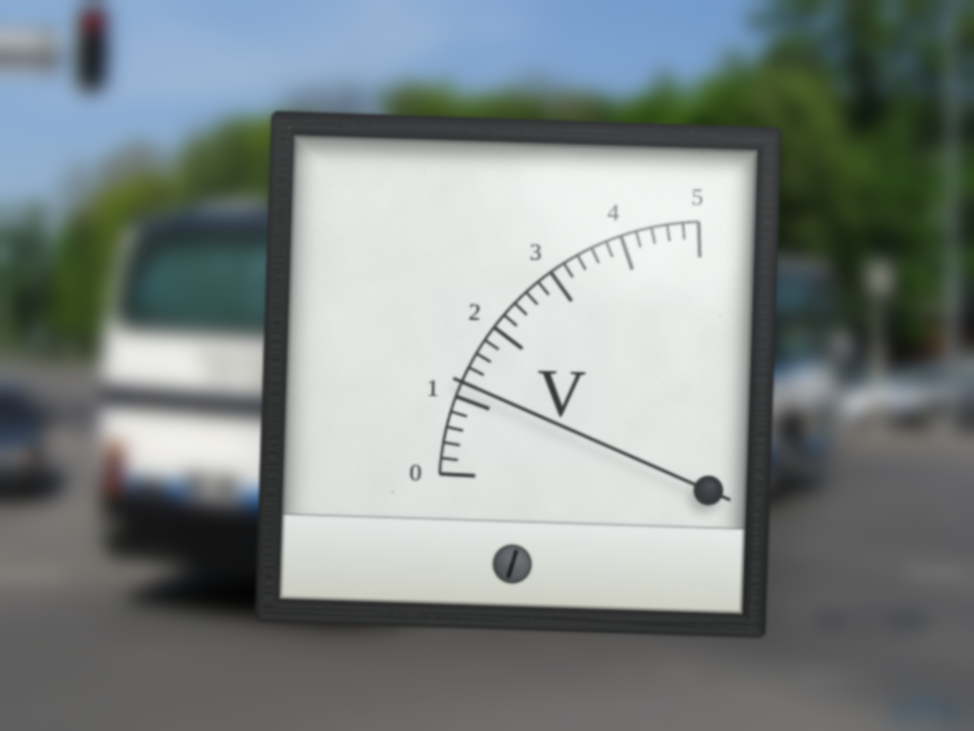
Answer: 1.2 V
